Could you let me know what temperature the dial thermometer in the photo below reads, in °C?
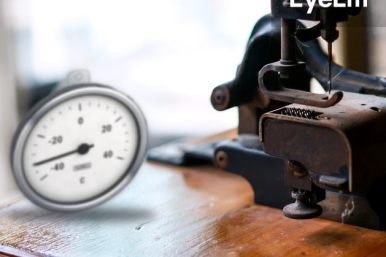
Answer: -32 °C
